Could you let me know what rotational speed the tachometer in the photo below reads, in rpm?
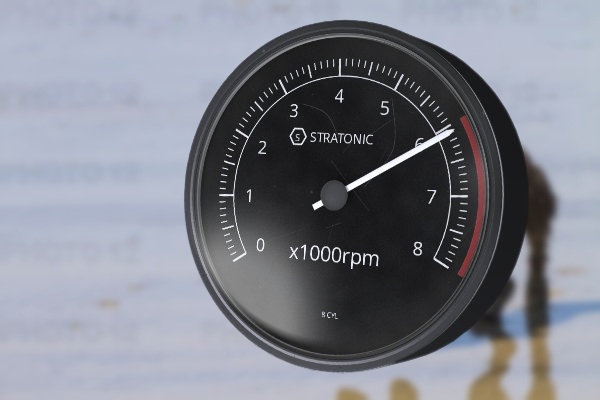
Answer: 6100 rpm
